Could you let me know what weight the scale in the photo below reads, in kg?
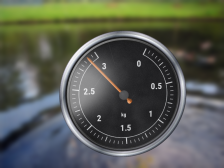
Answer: 2.9 kg
